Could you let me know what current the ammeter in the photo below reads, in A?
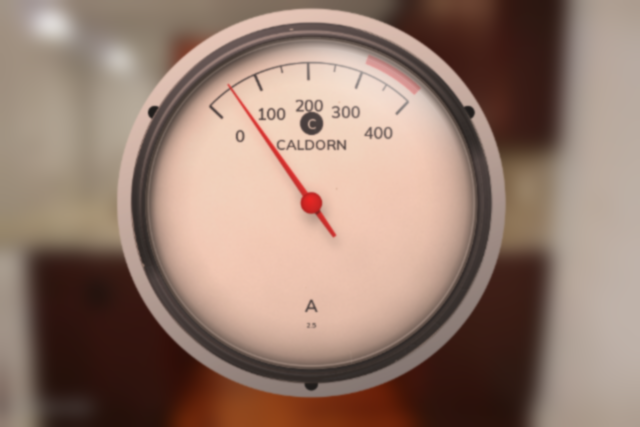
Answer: 50 A
